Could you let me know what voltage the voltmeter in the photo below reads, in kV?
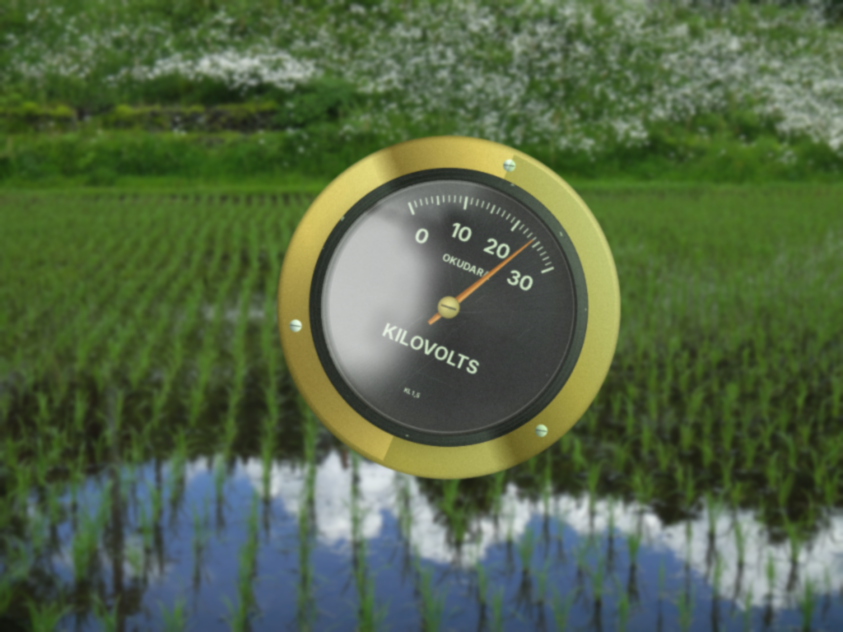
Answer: 24 kV
